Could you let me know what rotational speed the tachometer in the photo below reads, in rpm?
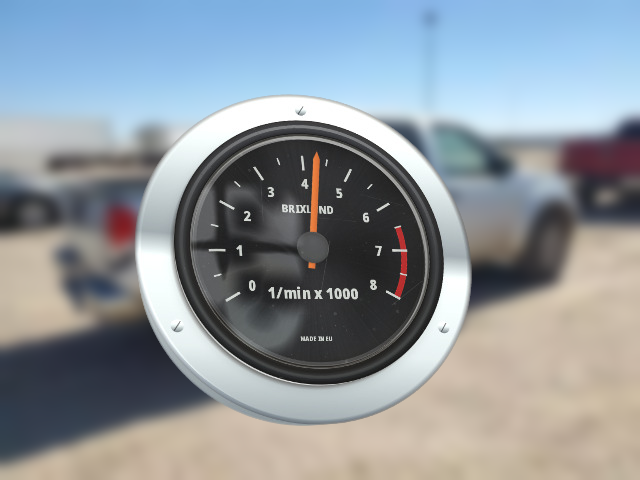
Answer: 4250 rpm
